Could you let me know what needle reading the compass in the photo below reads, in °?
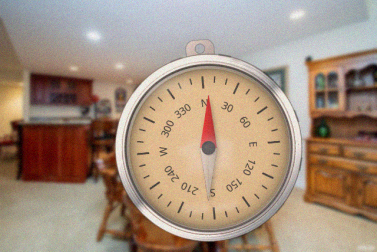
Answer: 5 °
